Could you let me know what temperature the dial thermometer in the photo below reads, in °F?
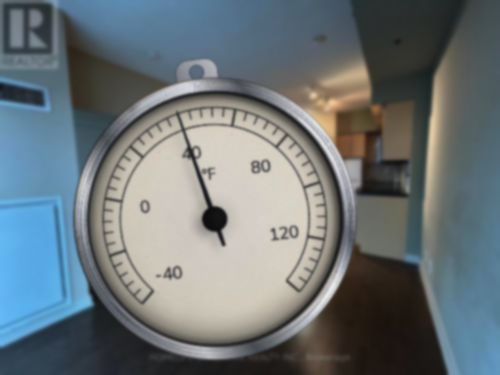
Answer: 40 °F
